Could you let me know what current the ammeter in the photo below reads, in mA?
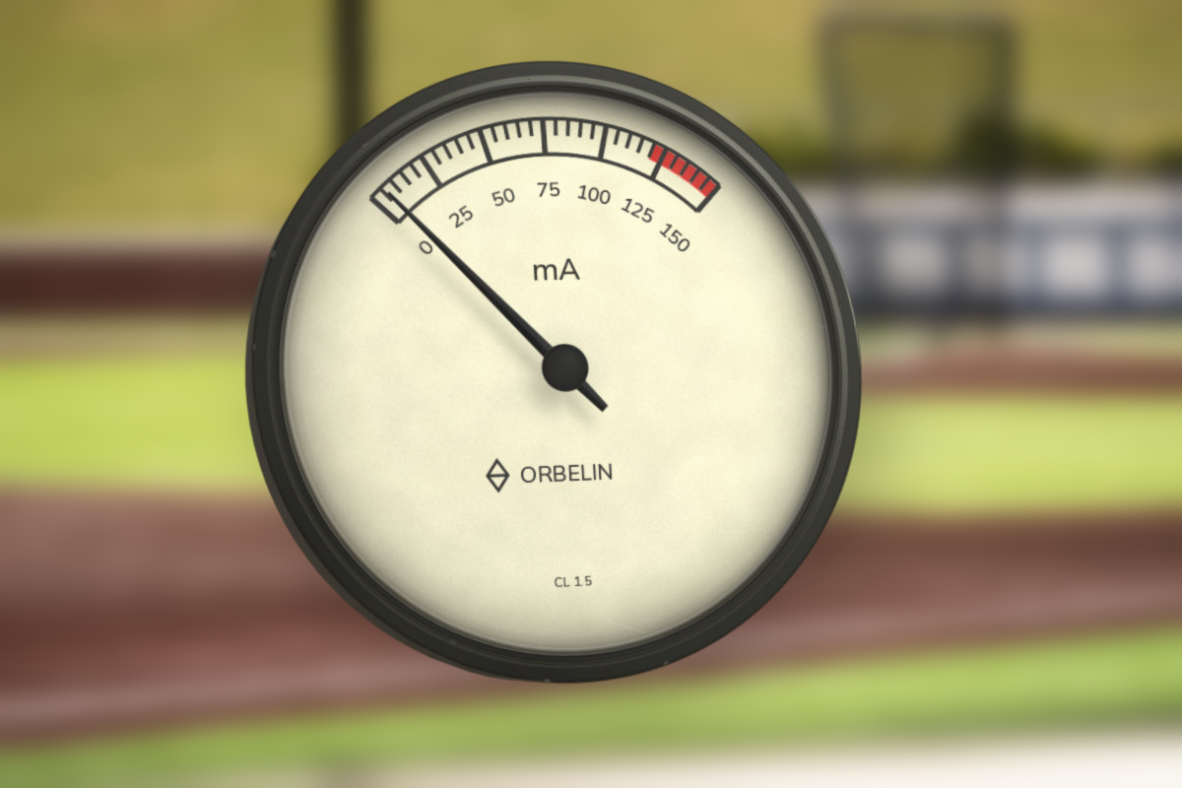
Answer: 5 mA
